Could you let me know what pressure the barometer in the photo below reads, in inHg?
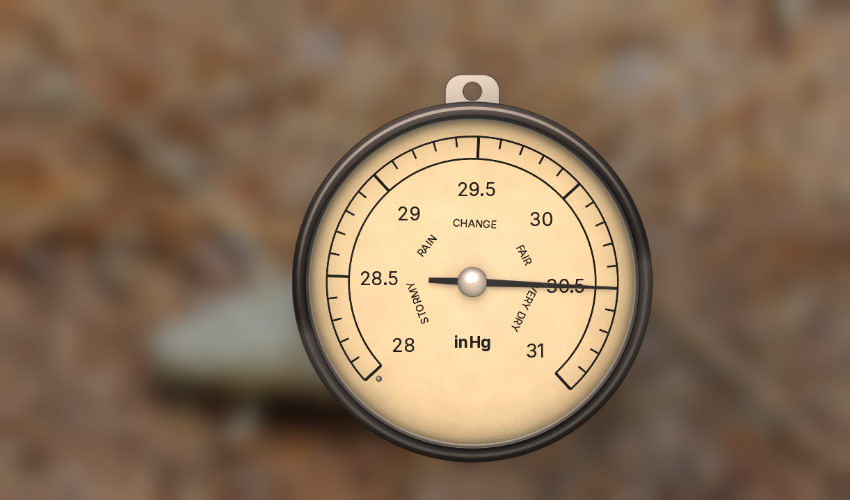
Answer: 30.5 inHg
